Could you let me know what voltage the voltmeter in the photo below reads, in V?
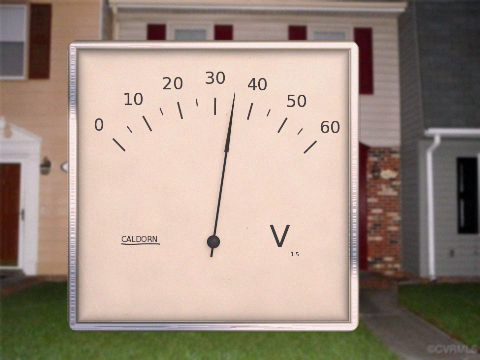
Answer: 35 V
